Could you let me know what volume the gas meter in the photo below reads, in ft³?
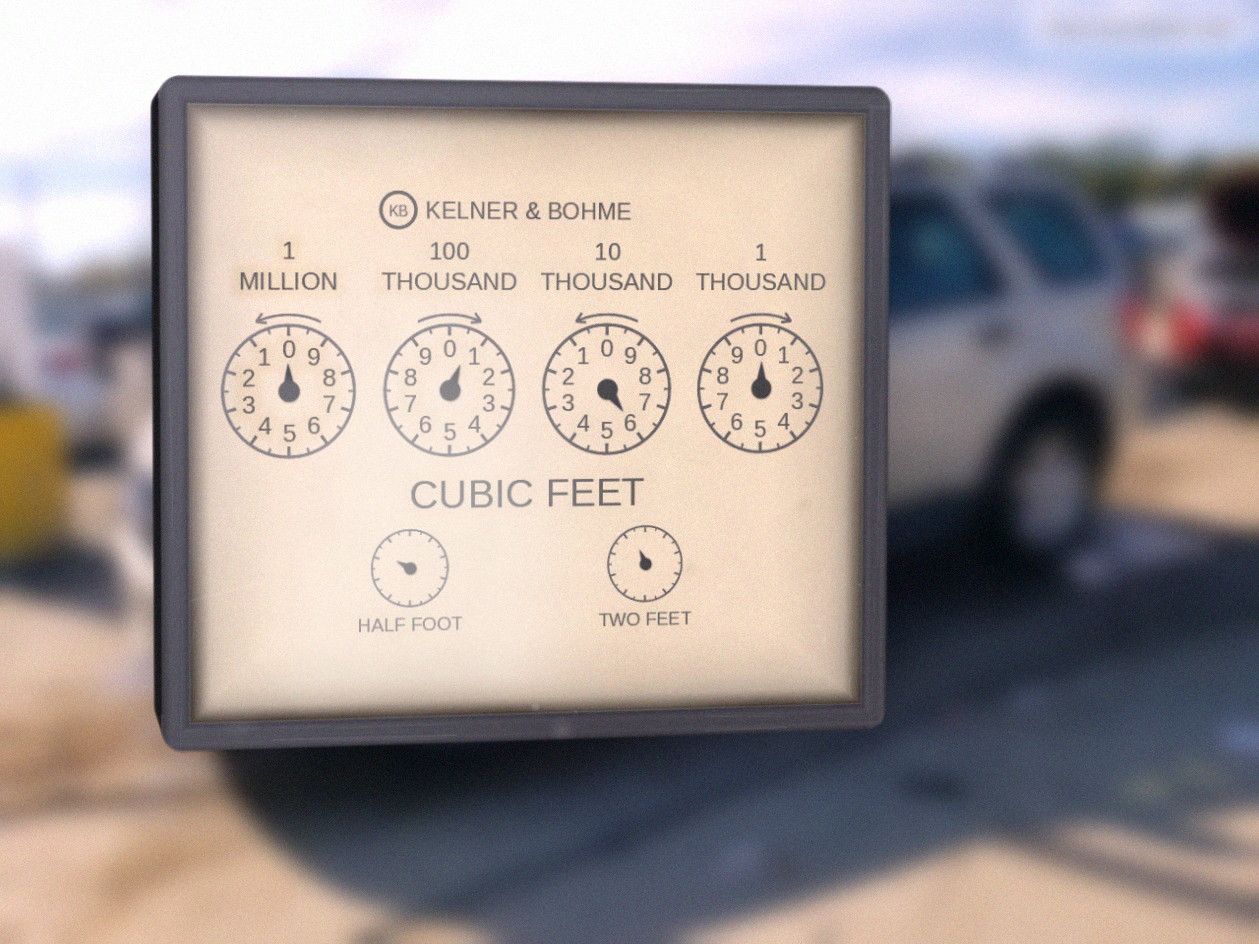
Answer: 6000 ft³
